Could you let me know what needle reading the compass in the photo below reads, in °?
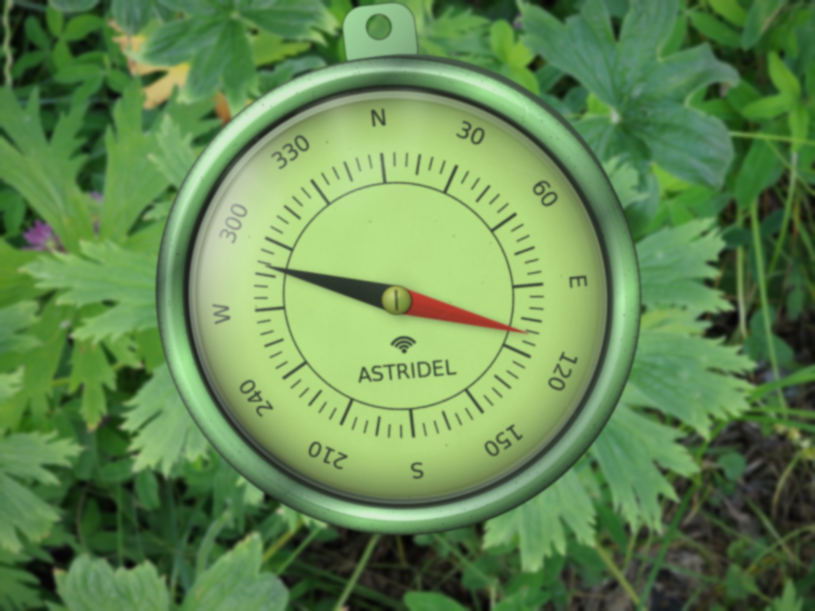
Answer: 110 °
